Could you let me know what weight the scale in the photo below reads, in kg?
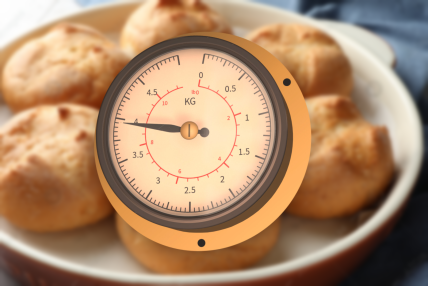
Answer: 3.95 kg
